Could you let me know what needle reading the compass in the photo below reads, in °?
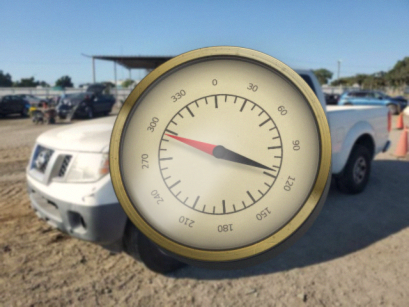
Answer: 295 °
